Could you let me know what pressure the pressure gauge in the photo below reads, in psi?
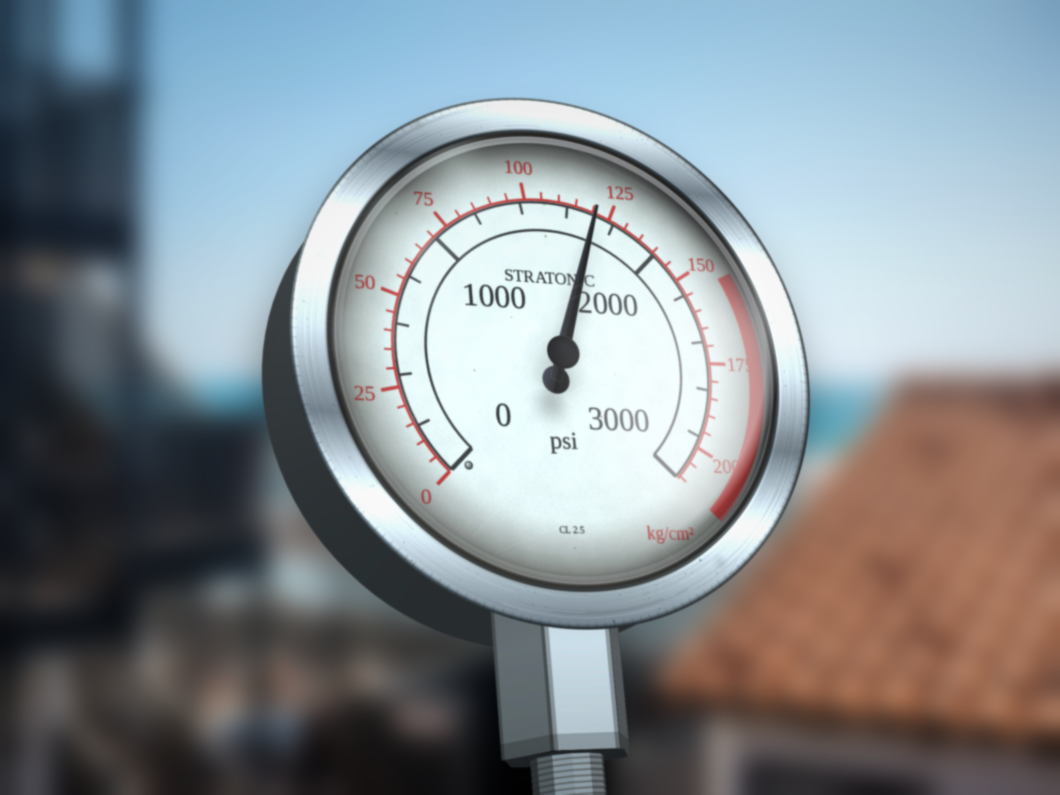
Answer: 1700 psi
